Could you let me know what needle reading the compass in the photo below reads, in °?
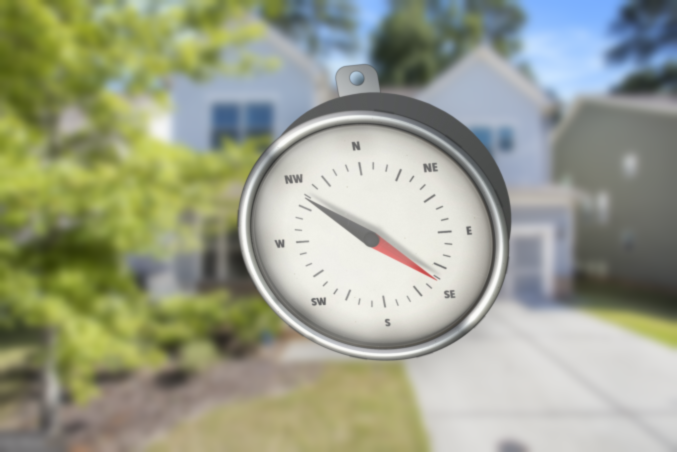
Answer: 130 °
